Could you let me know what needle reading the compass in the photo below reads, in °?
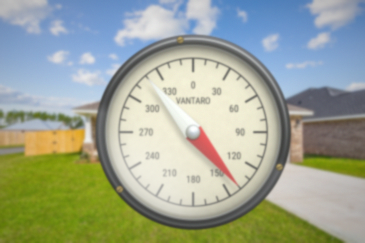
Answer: 140 °
